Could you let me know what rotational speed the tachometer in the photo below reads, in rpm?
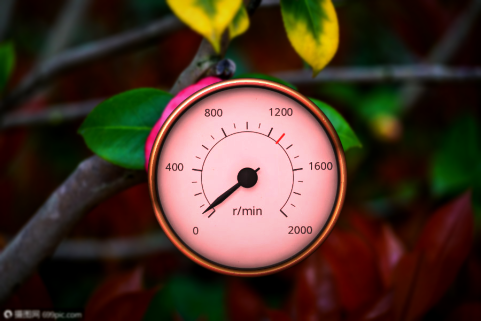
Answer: 50 rpm
